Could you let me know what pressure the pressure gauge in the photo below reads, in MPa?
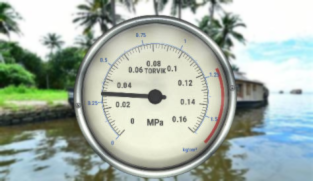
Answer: 0.03 MPa
